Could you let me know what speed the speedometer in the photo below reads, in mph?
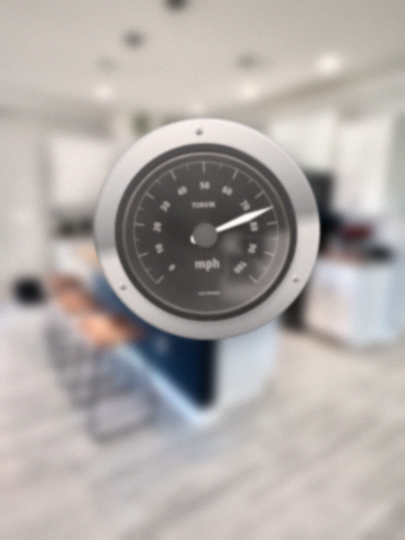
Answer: 75 mph
